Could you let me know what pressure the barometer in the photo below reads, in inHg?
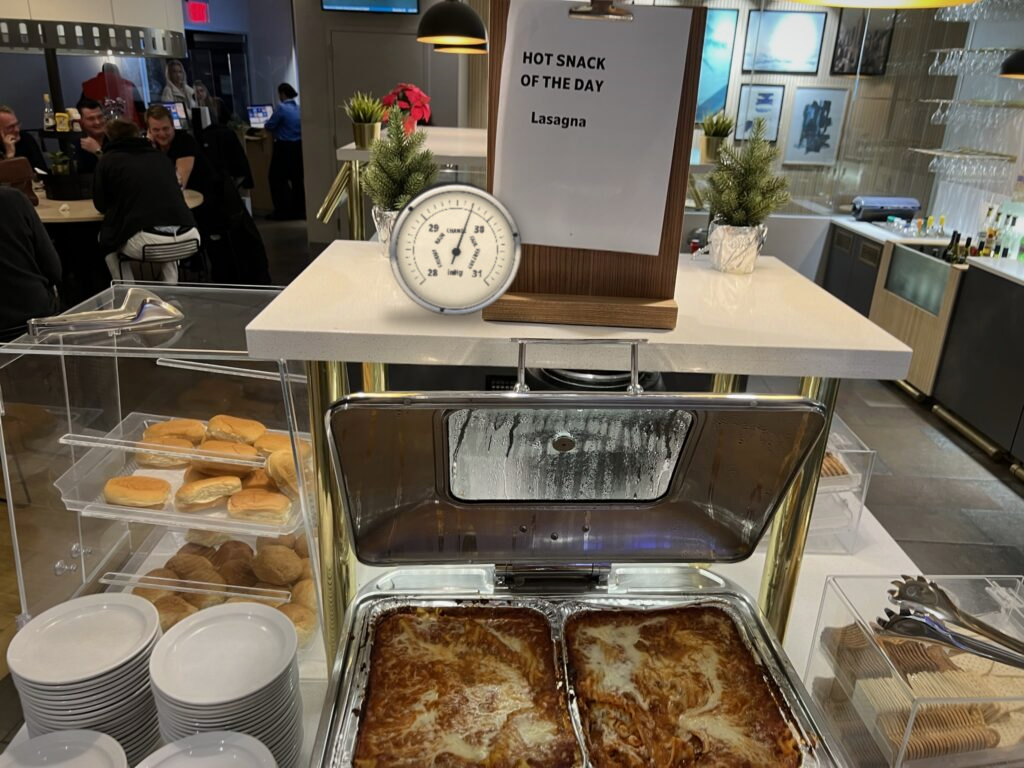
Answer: 29.7 inHg
